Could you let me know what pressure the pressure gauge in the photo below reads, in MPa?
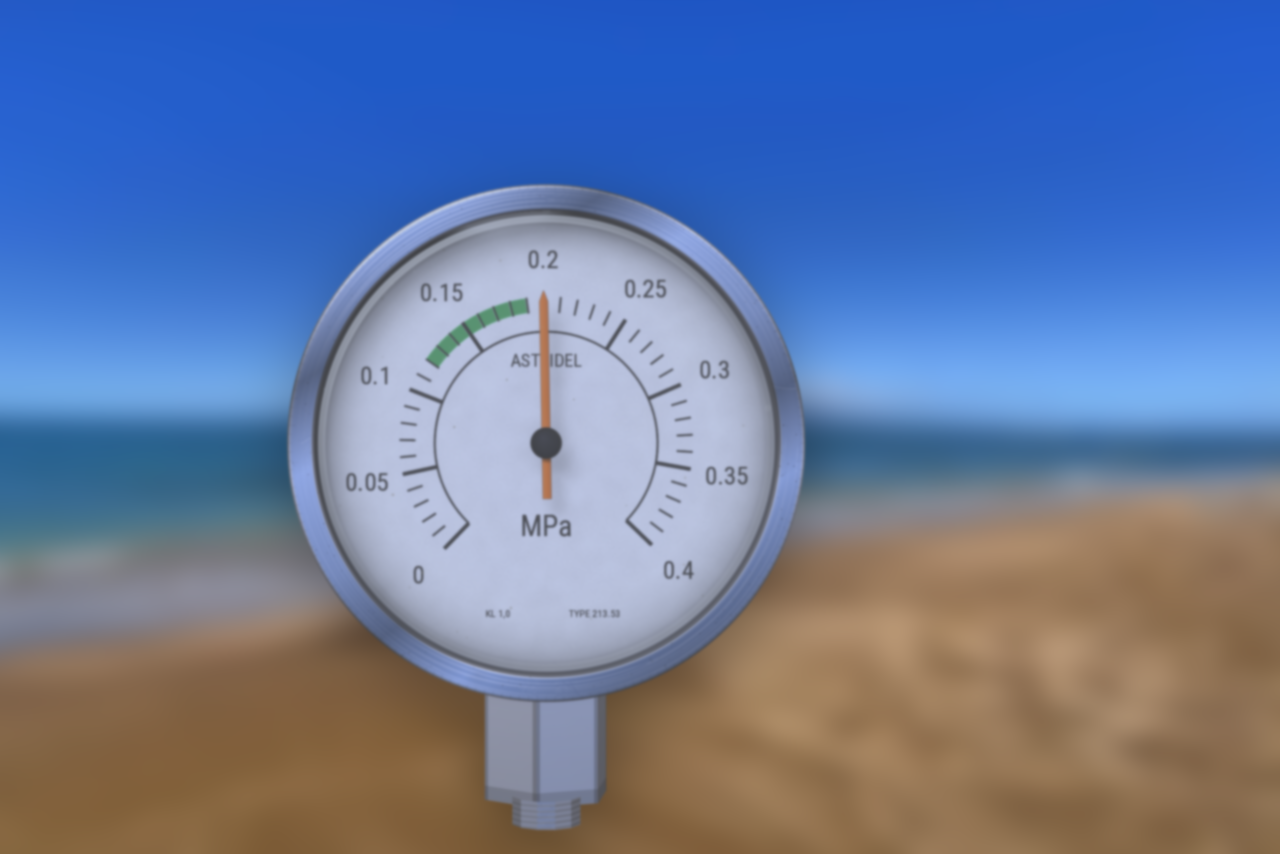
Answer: 0.2 MPa
